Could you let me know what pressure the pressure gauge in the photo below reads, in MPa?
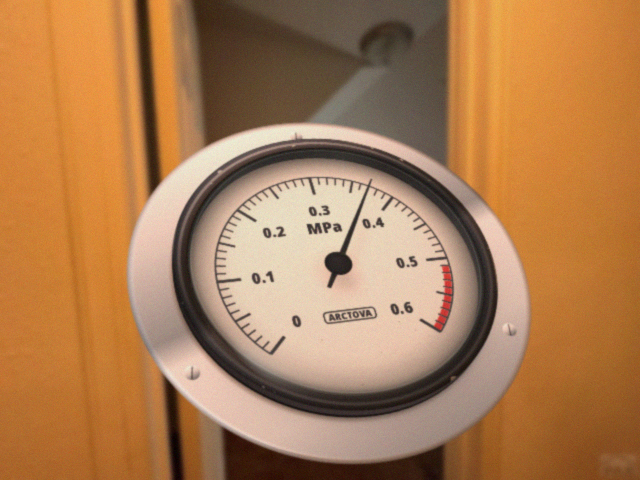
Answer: 0.37 MPa
